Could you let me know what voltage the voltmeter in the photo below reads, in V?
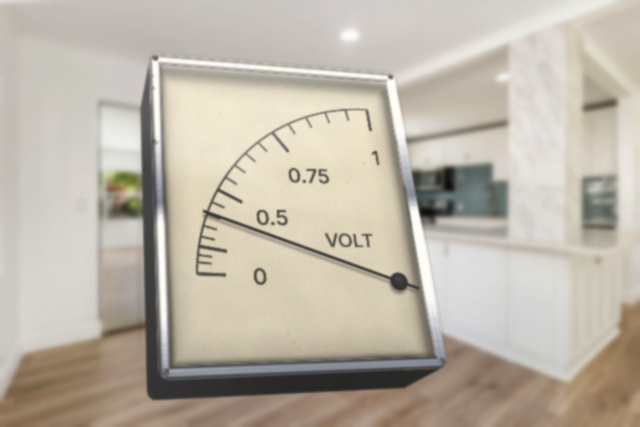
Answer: 0.4 V
